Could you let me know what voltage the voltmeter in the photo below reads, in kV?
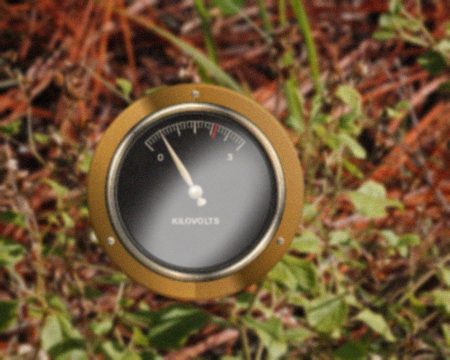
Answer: 0.5 kV
